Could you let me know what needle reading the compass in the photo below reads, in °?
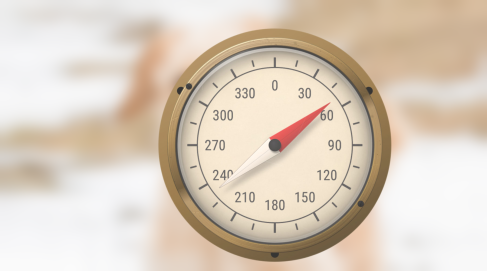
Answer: 52.5 °
